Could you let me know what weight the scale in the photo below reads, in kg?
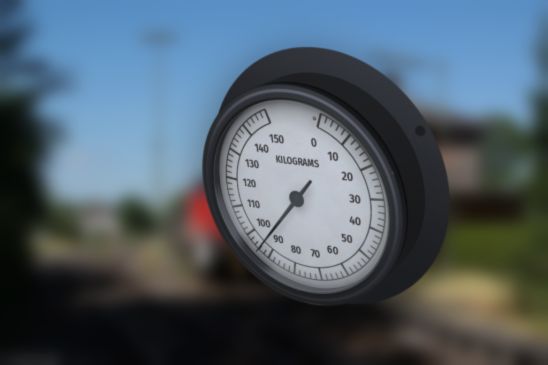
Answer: 94 kg
